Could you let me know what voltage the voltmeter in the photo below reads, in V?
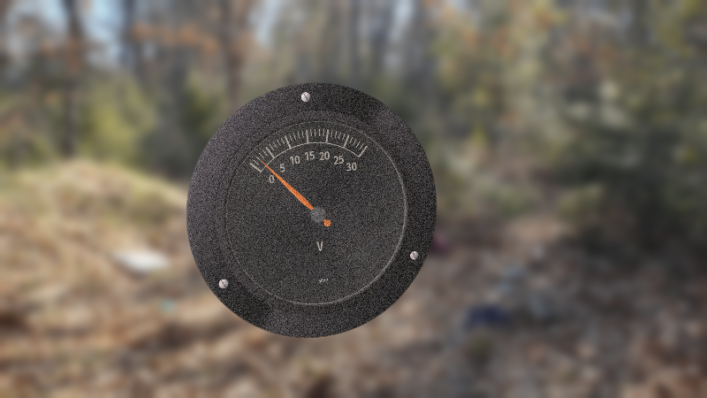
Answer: 2 V
